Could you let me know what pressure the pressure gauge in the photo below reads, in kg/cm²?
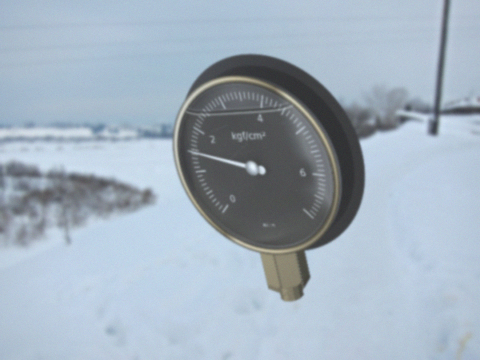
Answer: 1.5 kg/cm²
